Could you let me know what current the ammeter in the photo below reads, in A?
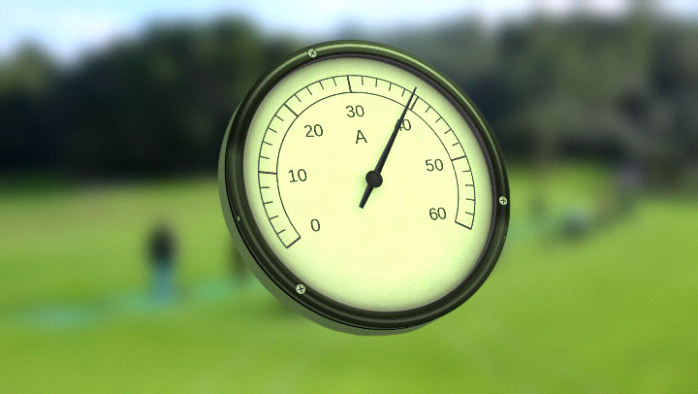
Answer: 39 A
